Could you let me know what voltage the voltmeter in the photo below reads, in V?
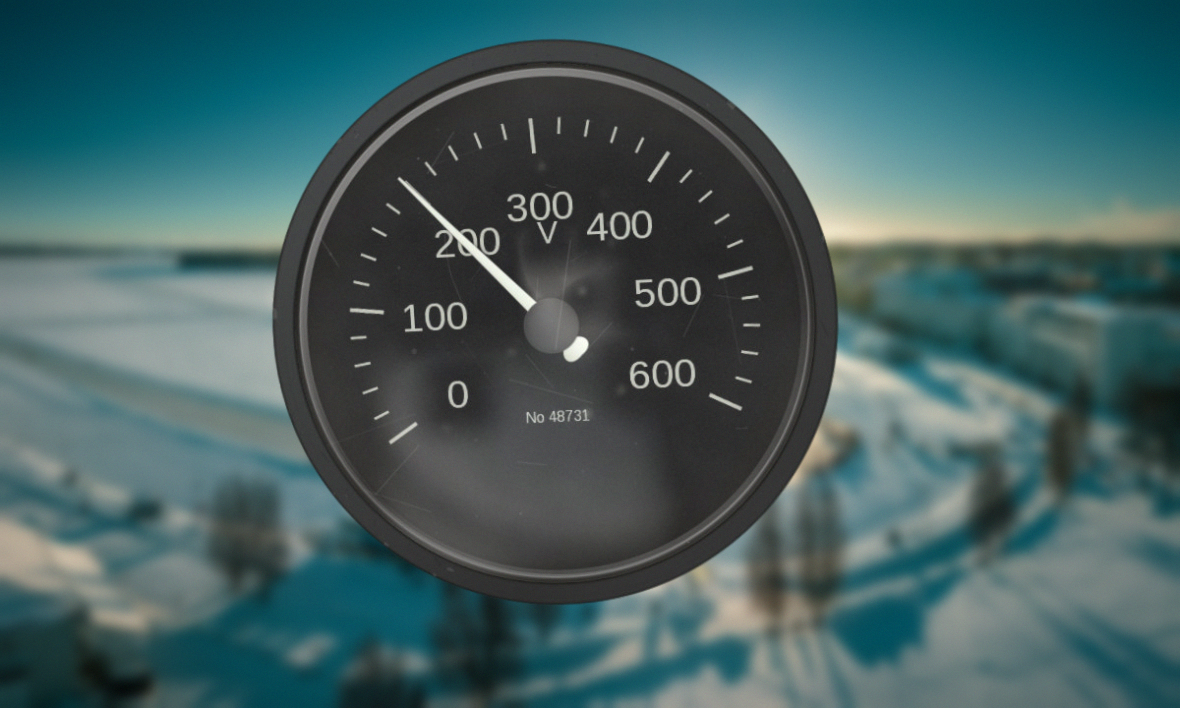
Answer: 200 V
